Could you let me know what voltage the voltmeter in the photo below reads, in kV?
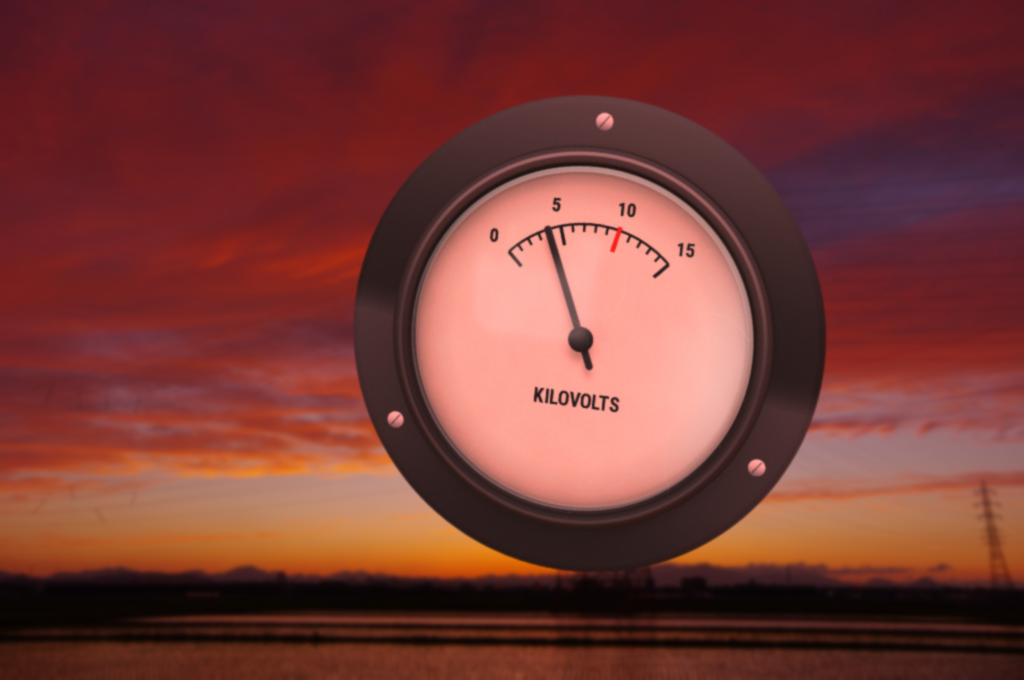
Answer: 4 kV
